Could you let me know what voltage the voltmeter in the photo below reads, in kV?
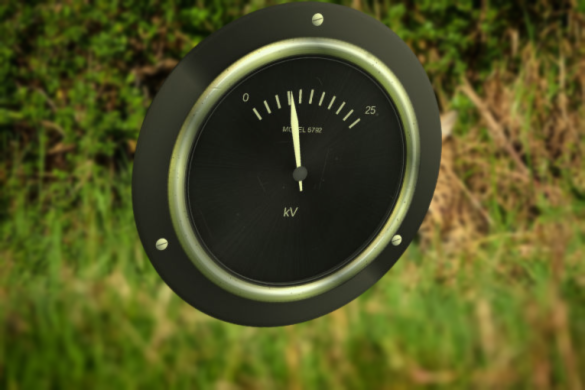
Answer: 7.5 kV
